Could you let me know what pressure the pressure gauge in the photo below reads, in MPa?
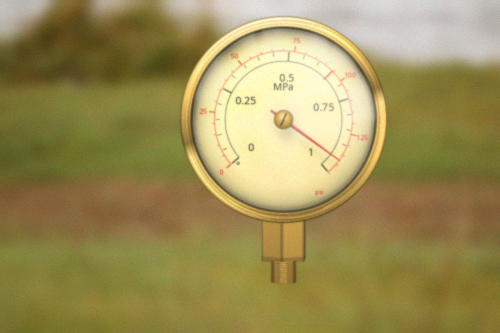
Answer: 0.95 MPa
